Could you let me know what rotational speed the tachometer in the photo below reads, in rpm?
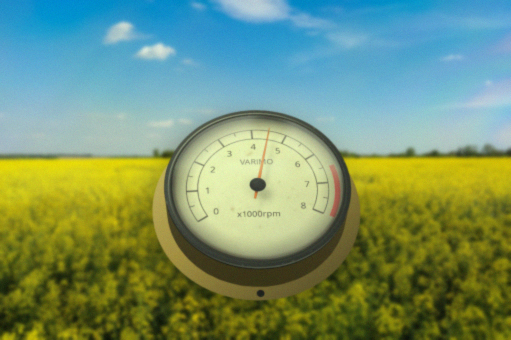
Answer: 4500 rpm
